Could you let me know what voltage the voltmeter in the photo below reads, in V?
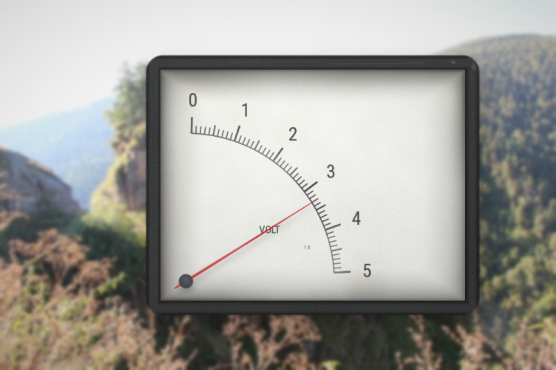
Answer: 3.3 V
